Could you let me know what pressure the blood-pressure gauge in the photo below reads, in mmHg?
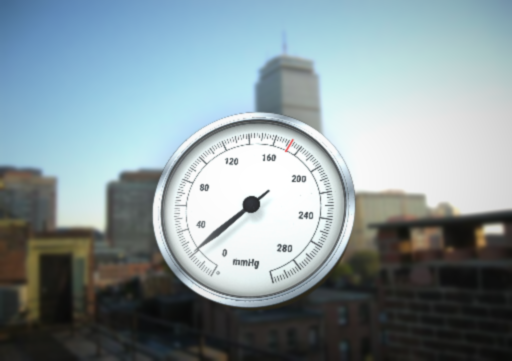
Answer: 20 mmHg
